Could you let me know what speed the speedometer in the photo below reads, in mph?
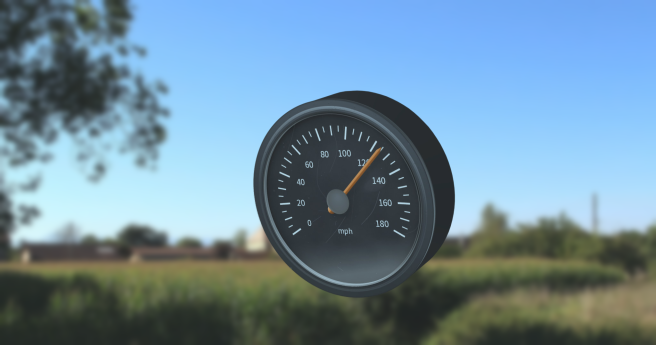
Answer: 125 mph
